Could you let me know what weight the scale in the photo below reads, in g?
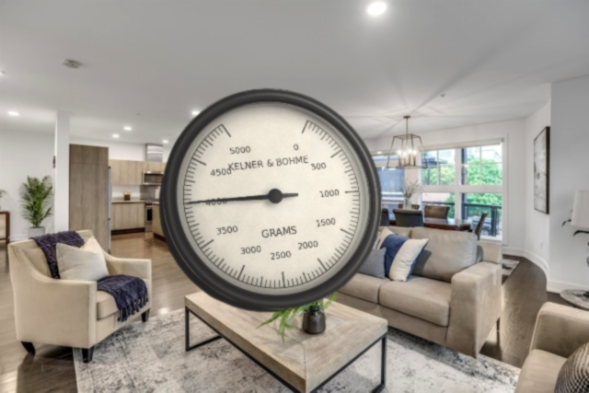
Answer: 4000 g
